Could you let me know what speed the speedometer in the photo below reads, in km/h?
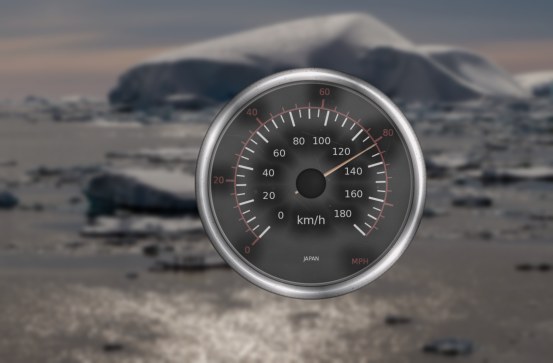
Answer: 130 km/h
